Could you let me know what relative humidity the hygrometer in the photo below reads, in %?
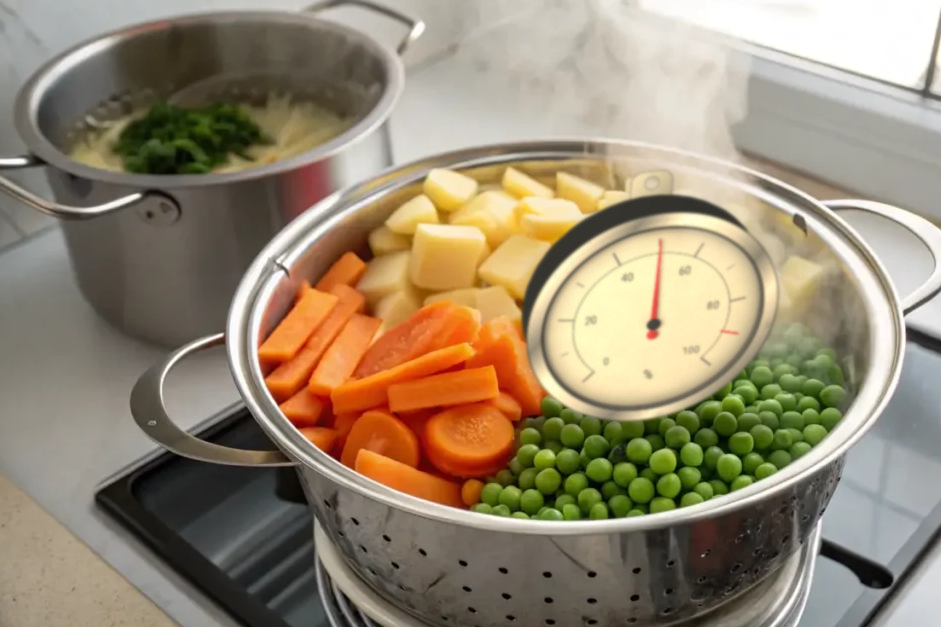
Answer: 50 %
